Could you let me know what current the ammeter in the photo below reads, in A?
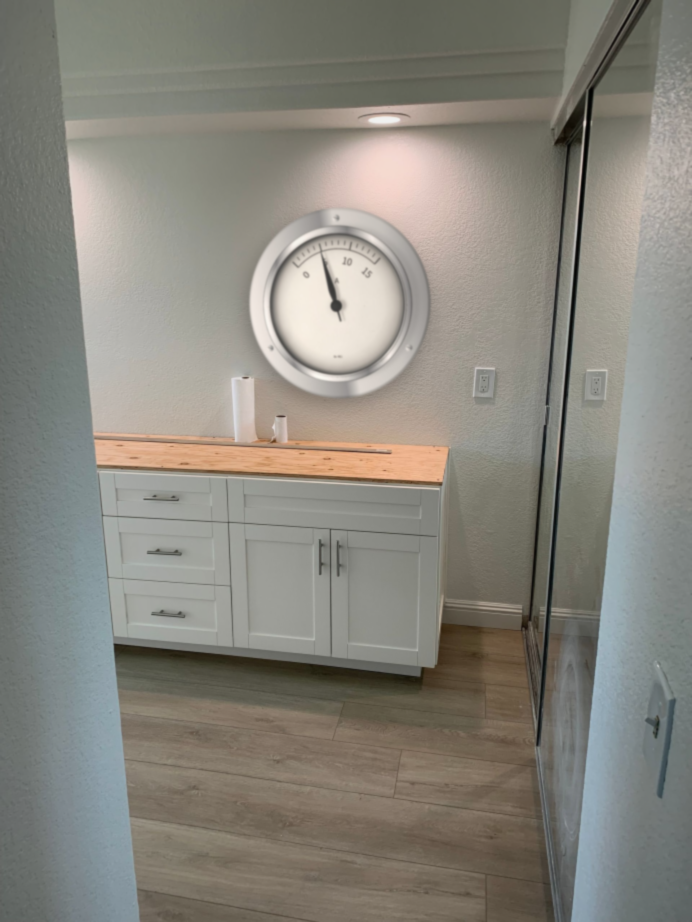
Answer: 5 A
